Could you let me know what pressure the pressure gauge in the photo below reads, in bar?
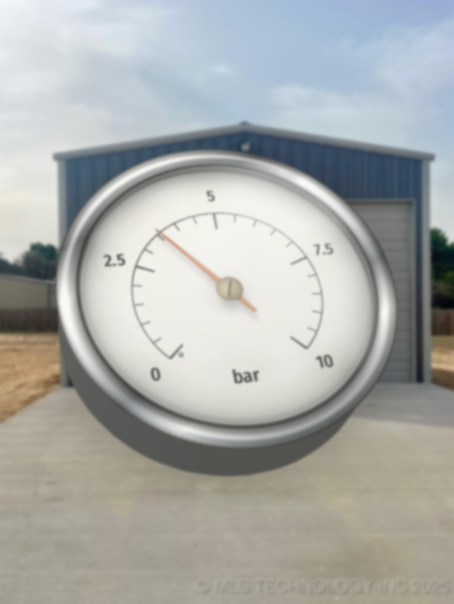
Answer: 3.5 bar
